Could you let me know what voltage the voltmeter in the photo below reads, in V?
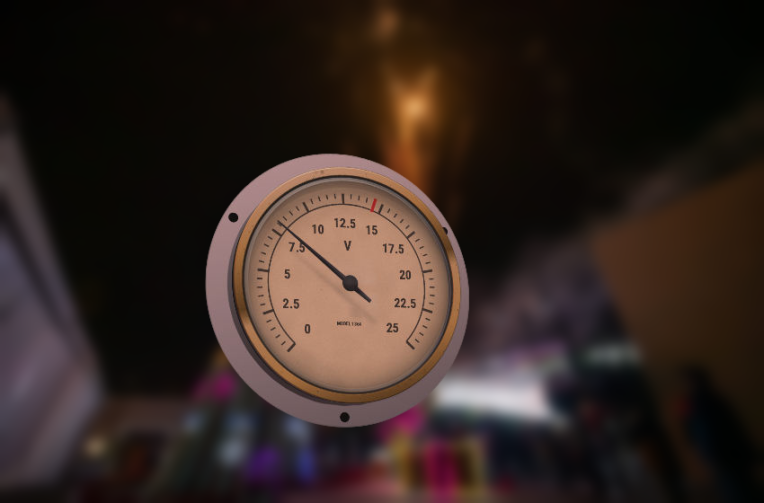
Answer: 8 V
